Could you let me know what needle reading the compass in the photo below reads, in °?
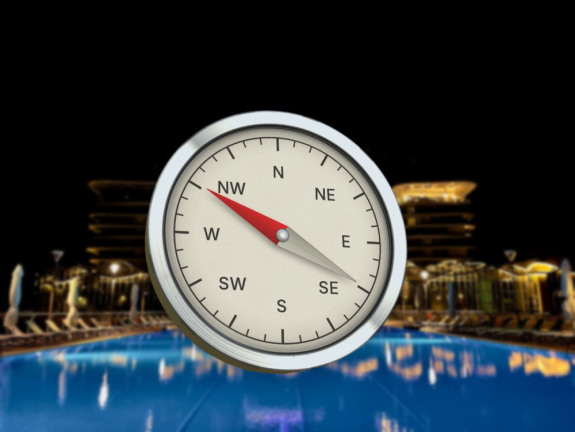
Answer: 300 °
